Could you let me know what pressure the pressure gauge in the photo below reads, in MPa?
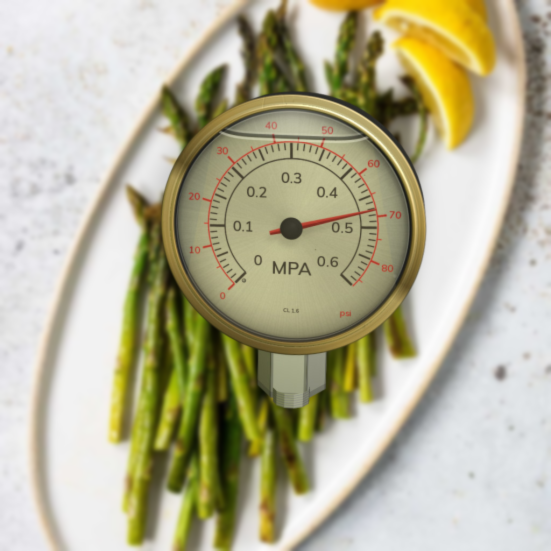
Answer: 0.47 MPa
